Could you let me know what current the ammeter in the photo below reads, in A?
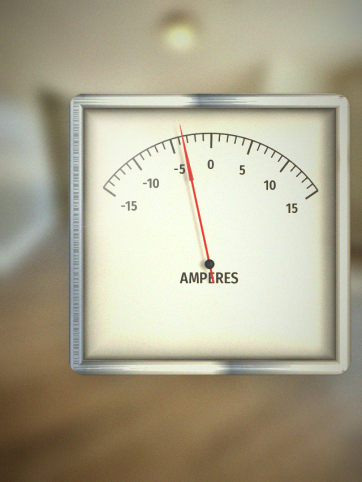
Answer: -3.5 A
